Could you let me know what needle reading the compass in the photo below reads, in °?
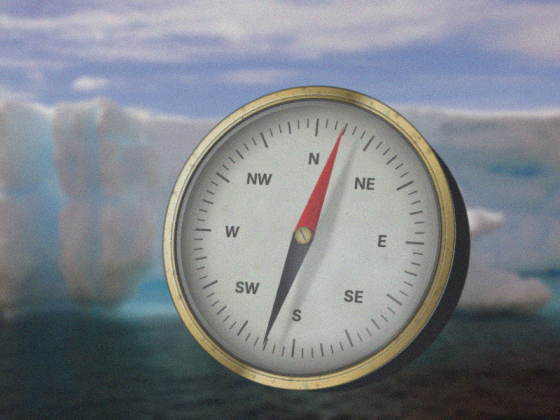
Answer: 15 °
